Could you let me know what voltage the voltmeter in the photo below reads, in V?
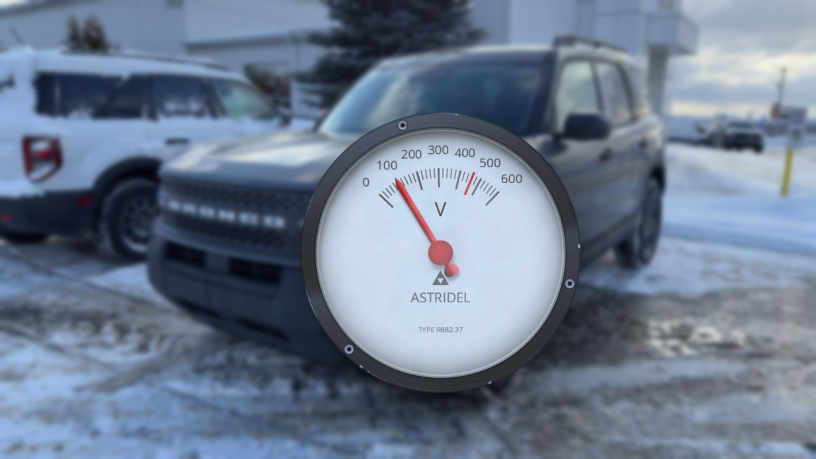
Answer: 100 V
